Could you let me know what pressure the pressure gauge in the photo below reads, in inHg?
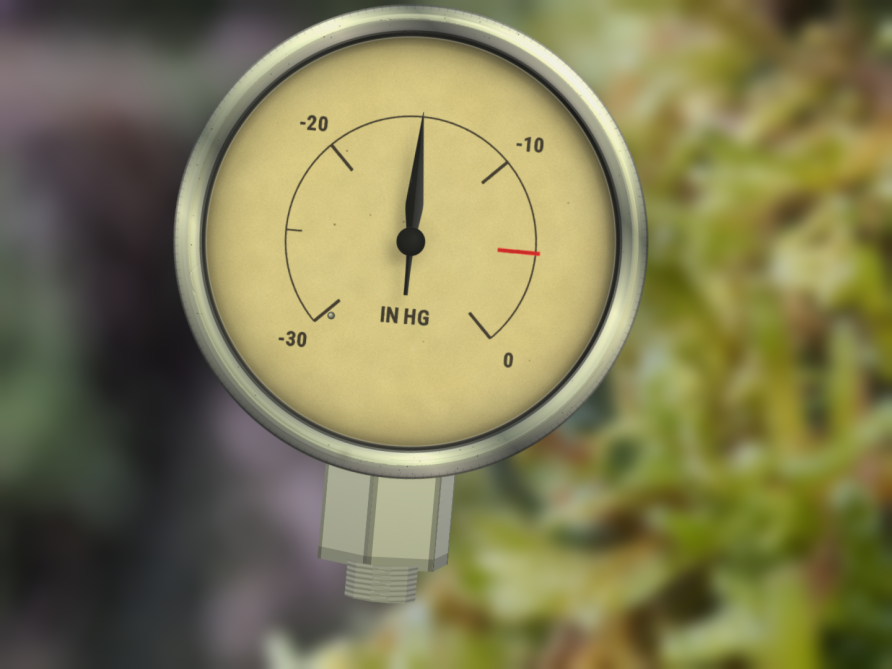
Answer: -15 inHg
